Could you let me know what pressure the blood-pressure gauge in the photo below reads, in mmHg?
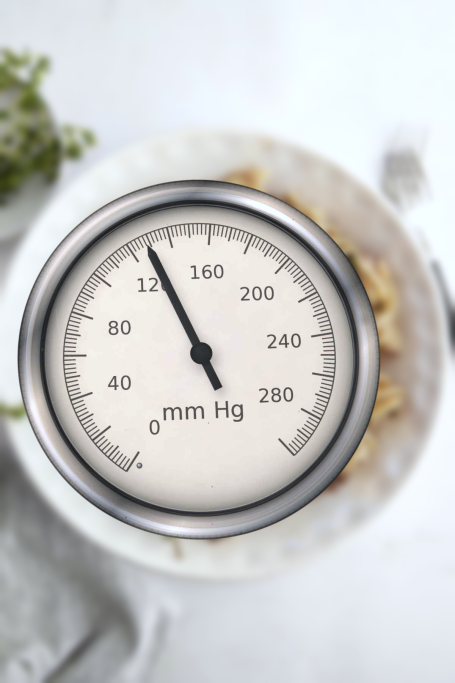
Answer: 128 mmHg
